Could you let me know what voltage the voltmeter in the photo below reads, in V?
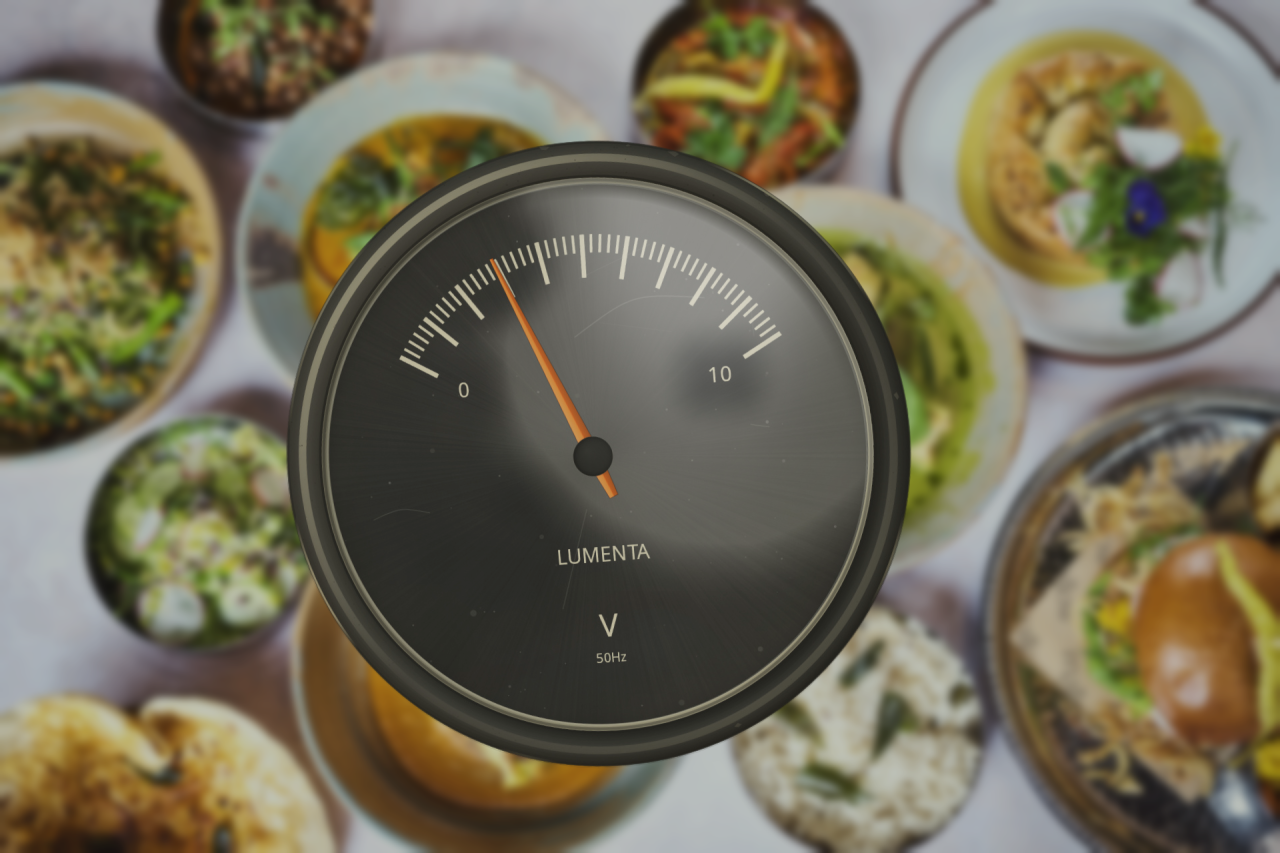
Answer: 3 V
